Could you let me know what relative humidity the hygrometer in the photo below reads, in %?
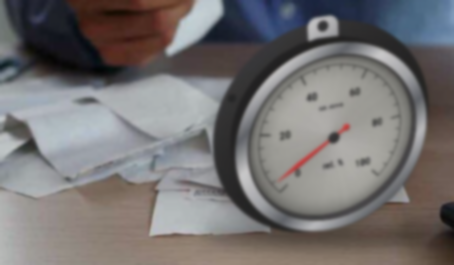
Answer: 4 %
